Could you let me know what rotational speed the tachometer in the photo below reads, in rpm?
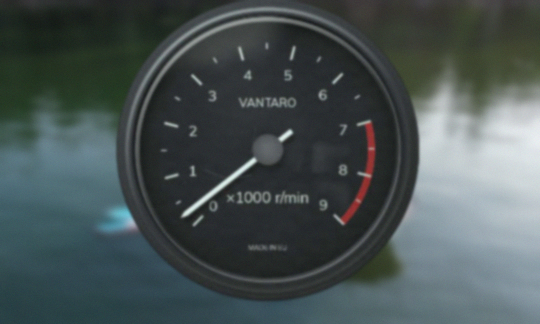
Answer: 250 rpm
